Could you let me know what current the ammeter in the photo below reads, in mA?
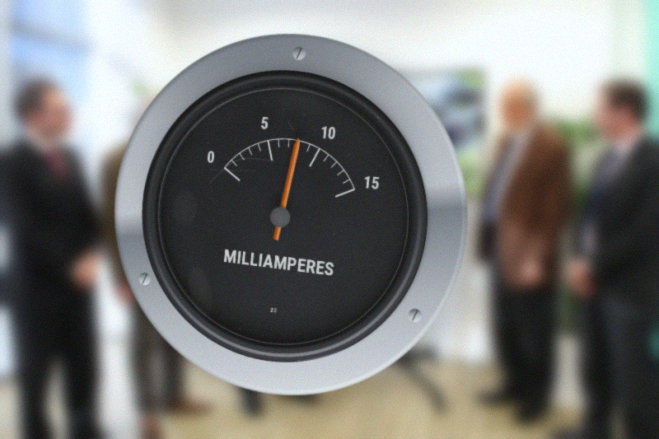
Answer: 8 mA
